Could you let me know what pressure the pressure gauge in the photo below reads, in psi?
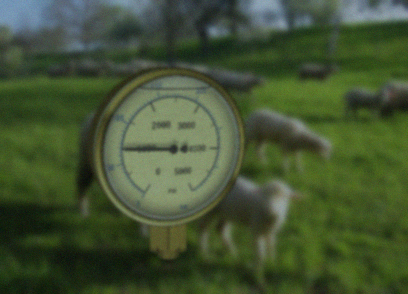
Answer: 1000 psi
